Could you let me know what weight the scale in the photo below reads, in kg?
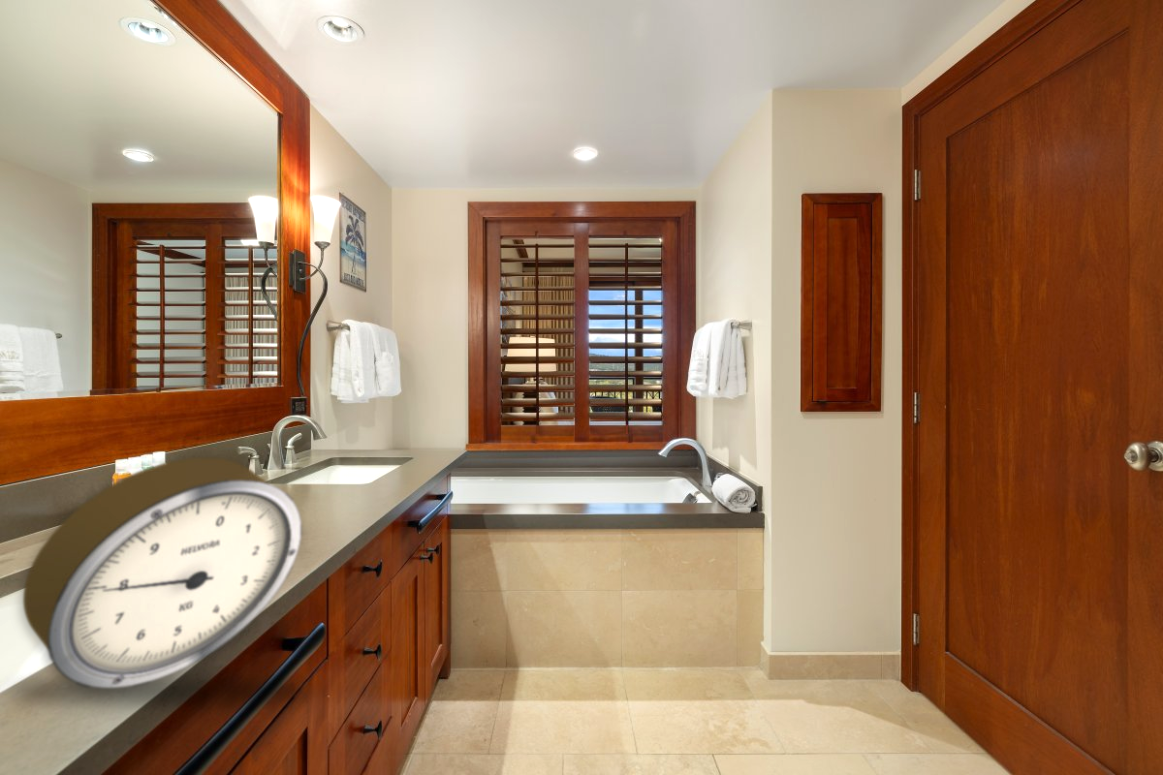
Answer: 8 kg
